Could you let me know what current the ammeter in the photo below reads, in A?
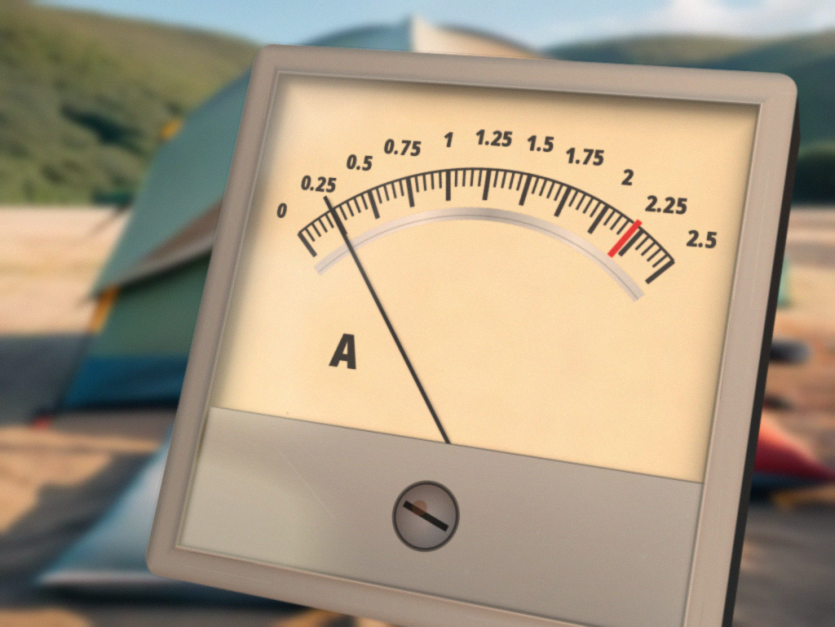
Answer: 0.25 A
